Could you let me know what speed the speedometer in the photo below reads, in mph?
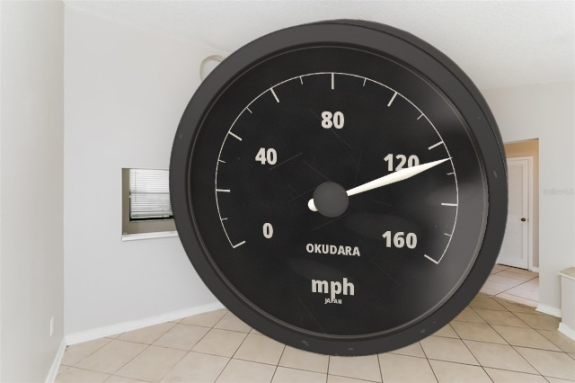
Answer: 125 mph
